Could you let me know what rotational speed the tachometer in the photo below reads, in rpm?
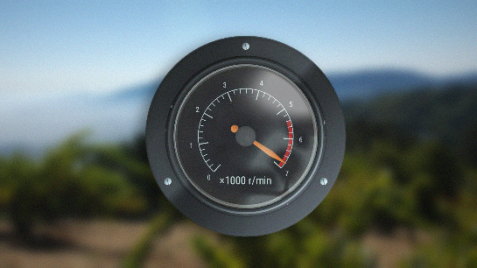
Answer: 6800 rpm
